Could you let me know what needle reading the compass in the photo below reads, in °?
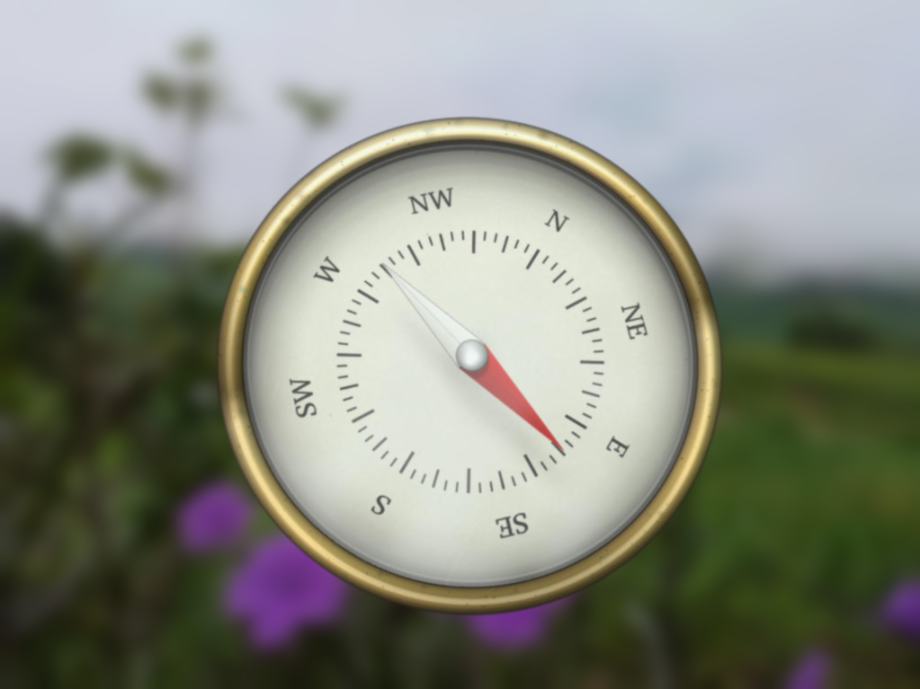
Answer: 105 °
